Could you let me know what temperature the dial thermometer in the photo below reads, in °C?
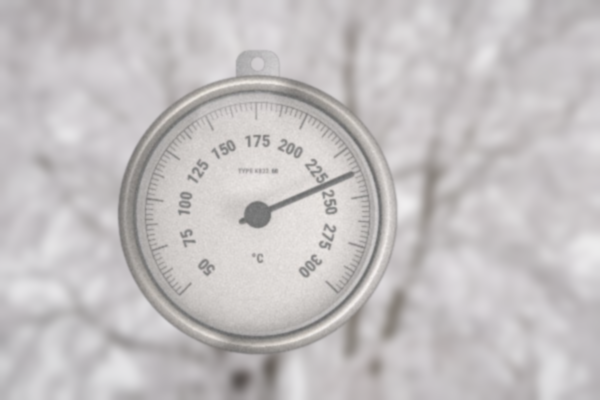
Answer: 237.5 °C
